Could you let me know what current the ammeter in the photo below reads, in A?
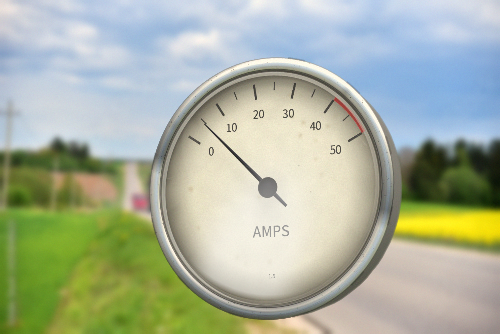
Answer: 5 A
